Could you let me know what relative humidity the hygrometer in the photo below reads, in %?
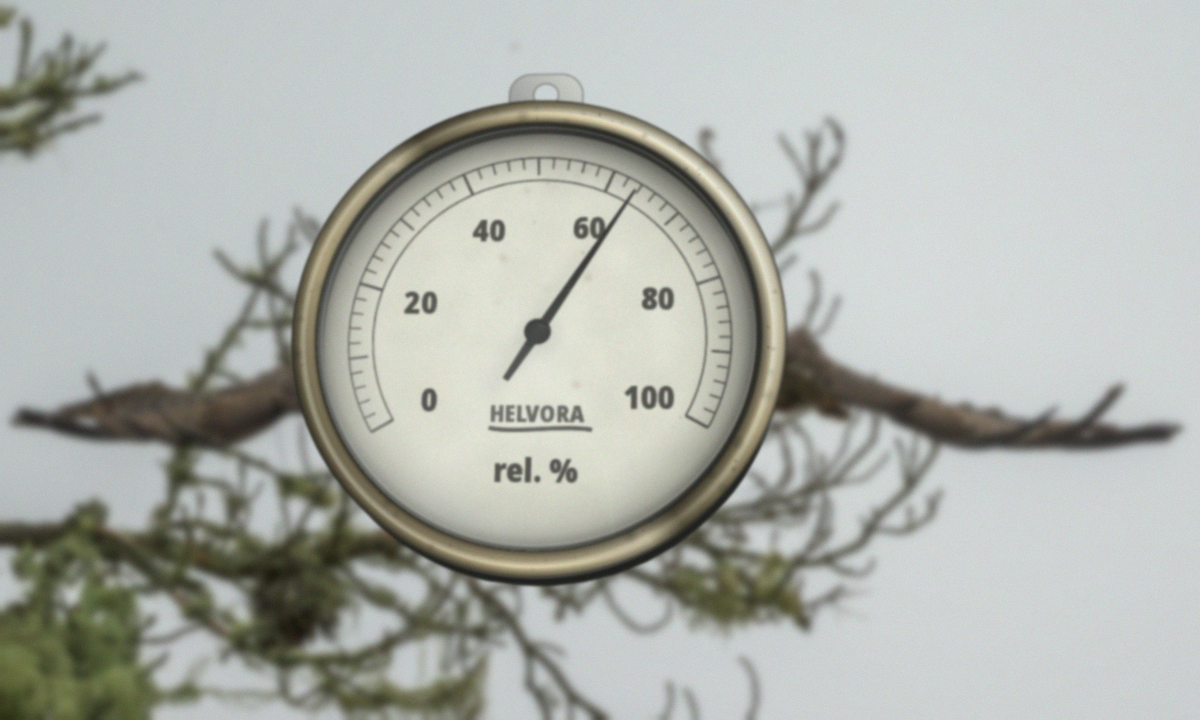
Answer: 64 %
